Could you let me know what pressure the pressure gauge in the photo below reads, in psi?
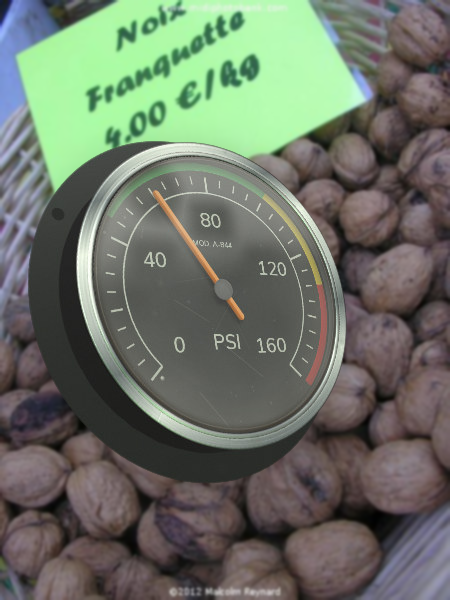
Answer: 60 psi
